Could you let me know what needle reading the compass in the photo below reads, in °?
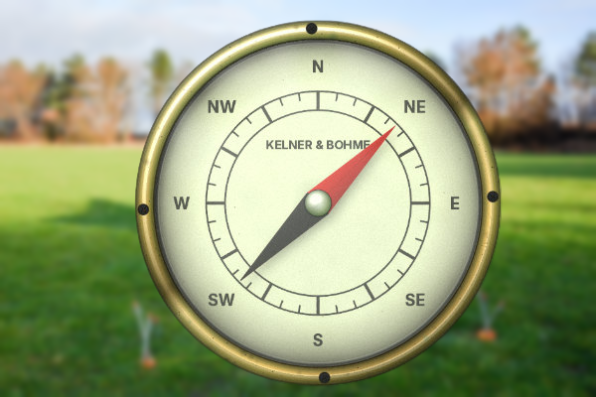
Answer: 45 °
